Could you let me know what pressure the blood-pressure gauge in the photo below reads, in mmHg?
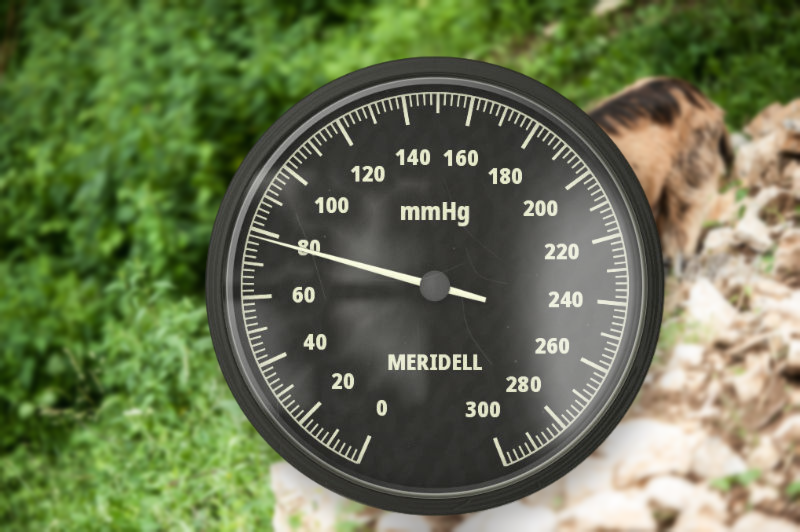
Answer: 78 mmHg
